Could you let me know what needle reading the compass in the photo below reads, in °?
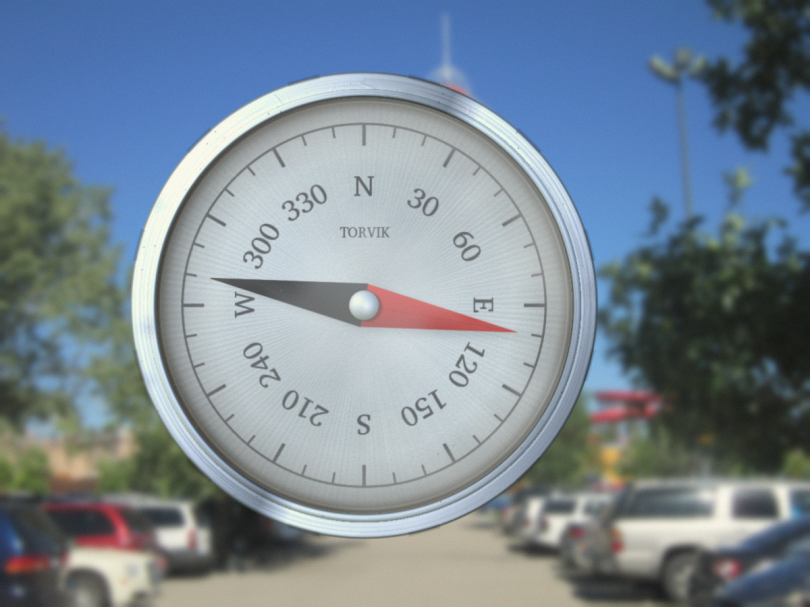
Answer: 100 °
